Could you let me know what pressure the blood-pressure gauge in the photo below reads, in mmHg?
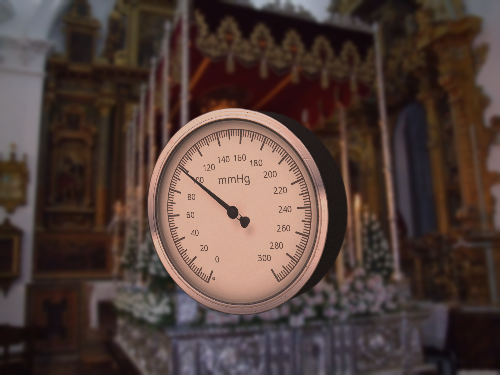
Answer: 100 mmHg
